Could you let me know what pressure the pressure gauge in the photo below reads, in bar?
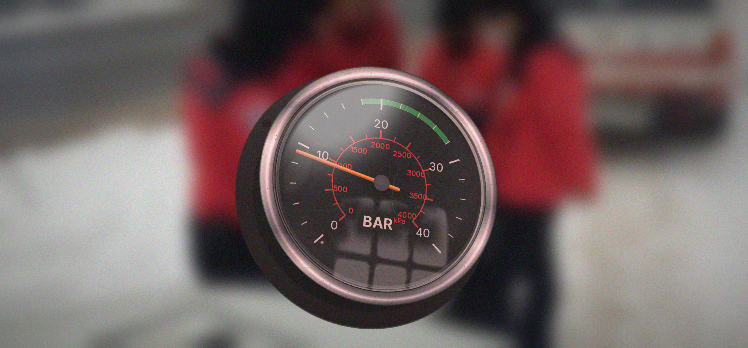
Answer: 9 bar
